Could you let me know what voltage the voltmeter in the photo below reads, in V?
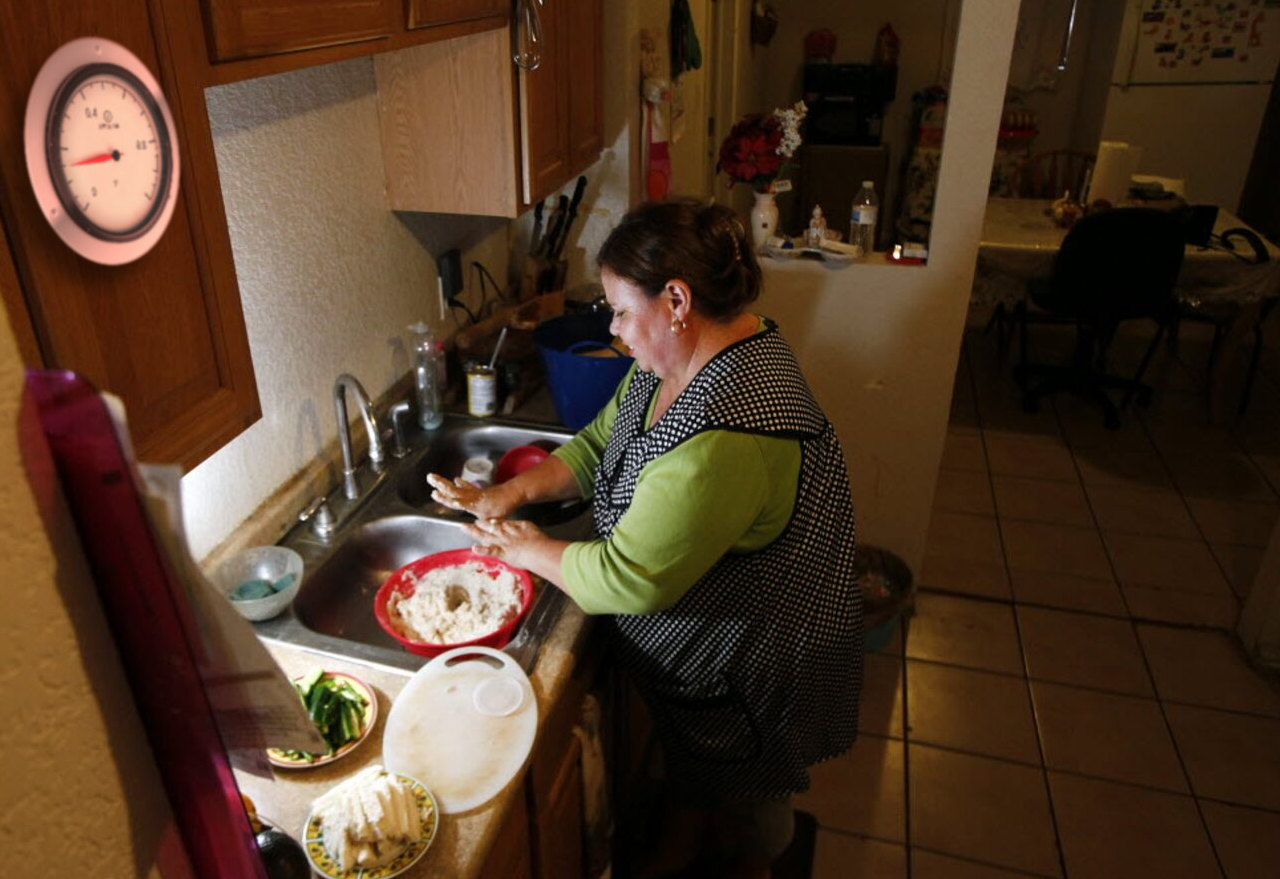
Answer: 0.15 V
